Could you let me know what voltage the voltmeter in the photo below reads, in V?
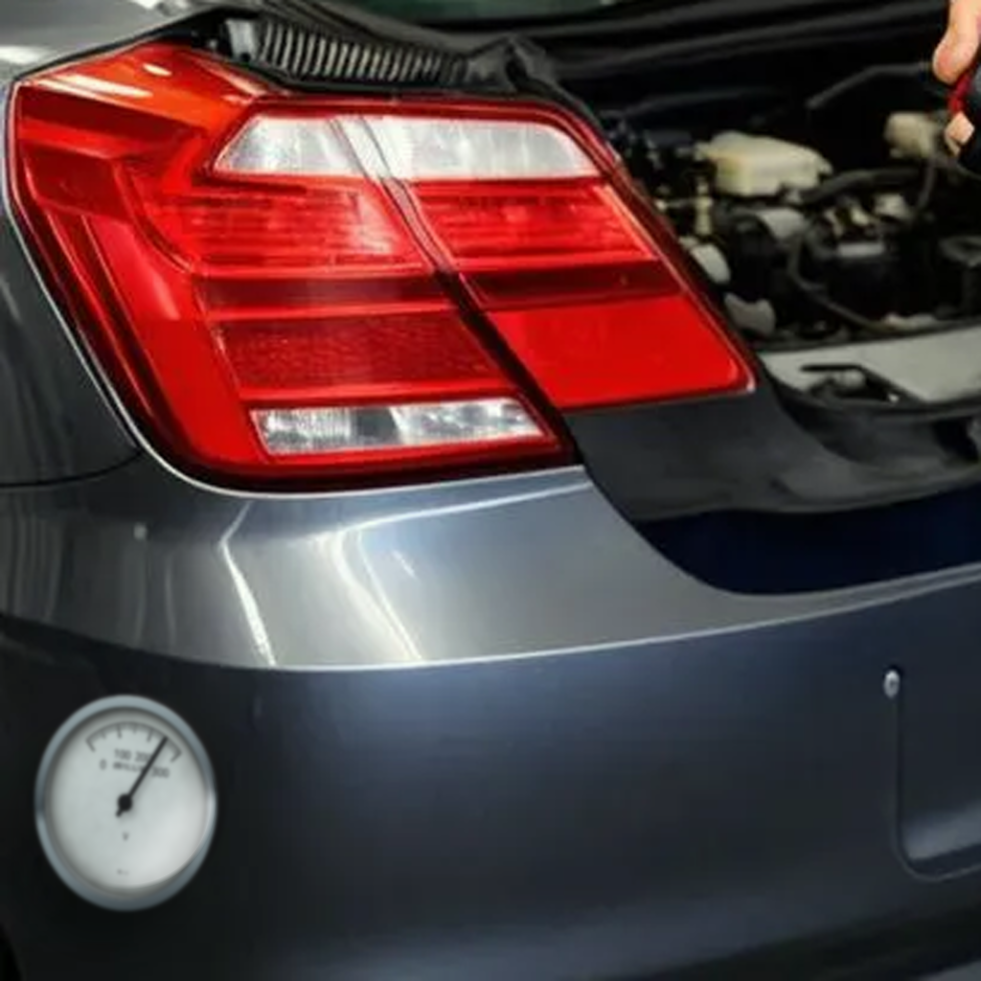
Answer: 250 V
